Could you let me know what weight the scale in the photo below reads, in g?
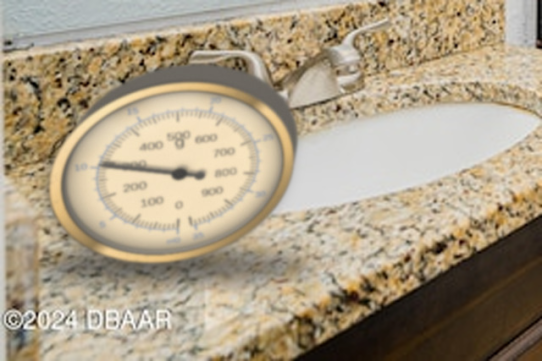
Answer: 300 g
